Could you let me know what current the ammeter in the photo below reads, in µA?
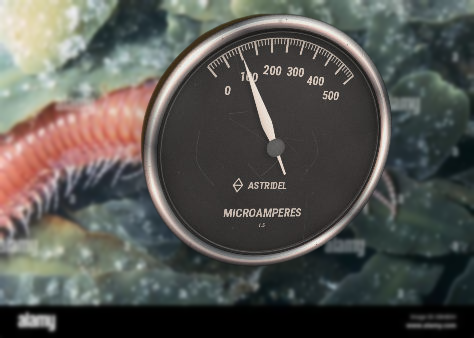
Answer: 100 µA
